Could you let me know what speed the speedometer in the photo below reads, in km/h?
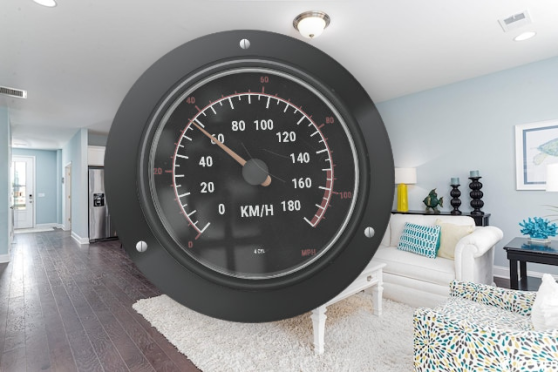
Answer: 57.5 km/h
